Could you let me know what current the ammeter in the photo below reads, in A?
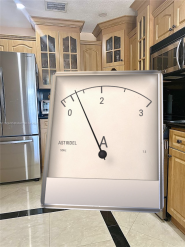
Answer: 1.25 A
